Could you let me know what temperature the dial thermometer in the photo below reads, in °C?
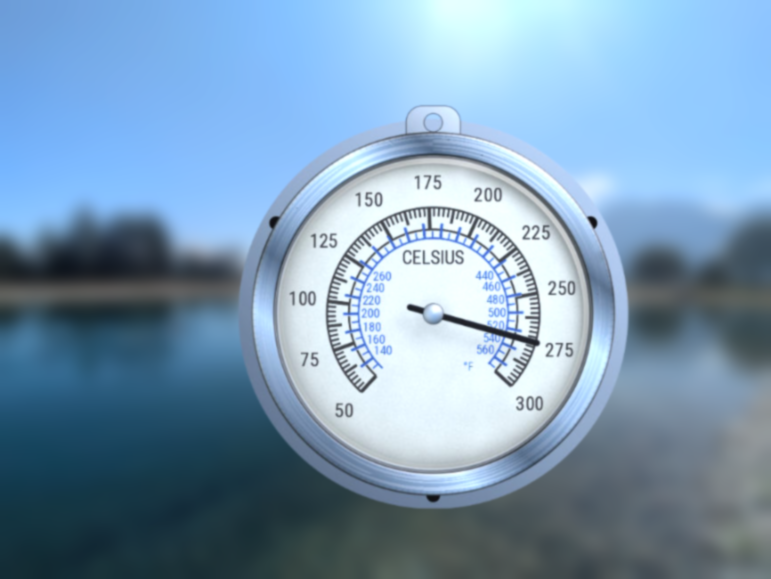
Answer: 275 °C
